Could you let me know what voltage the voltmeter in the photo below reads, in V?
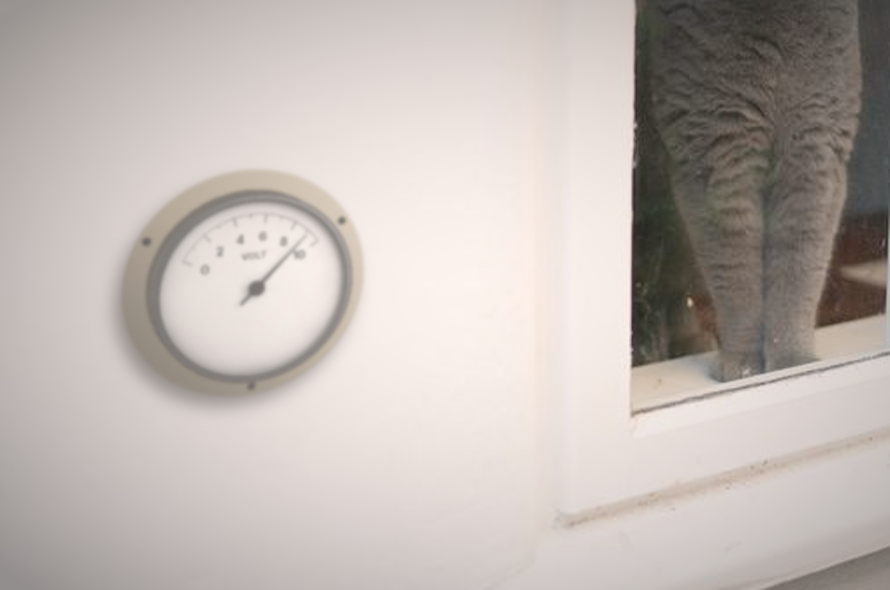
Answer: 9 V
